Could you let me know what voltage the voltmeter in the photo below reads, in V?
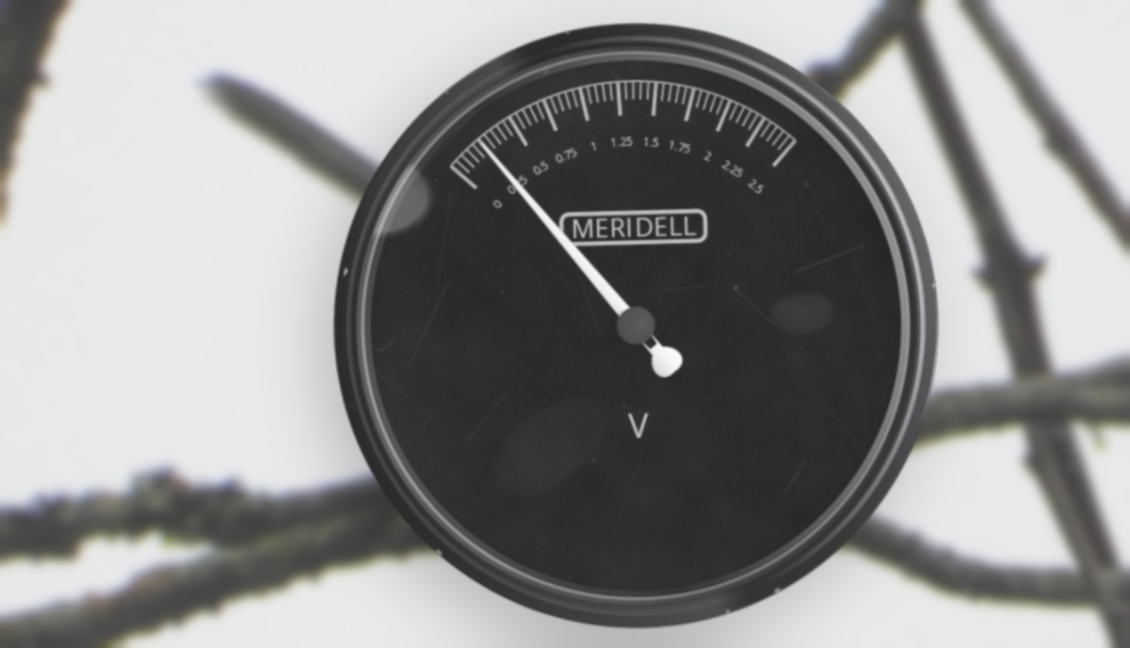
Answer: 0.25 V
